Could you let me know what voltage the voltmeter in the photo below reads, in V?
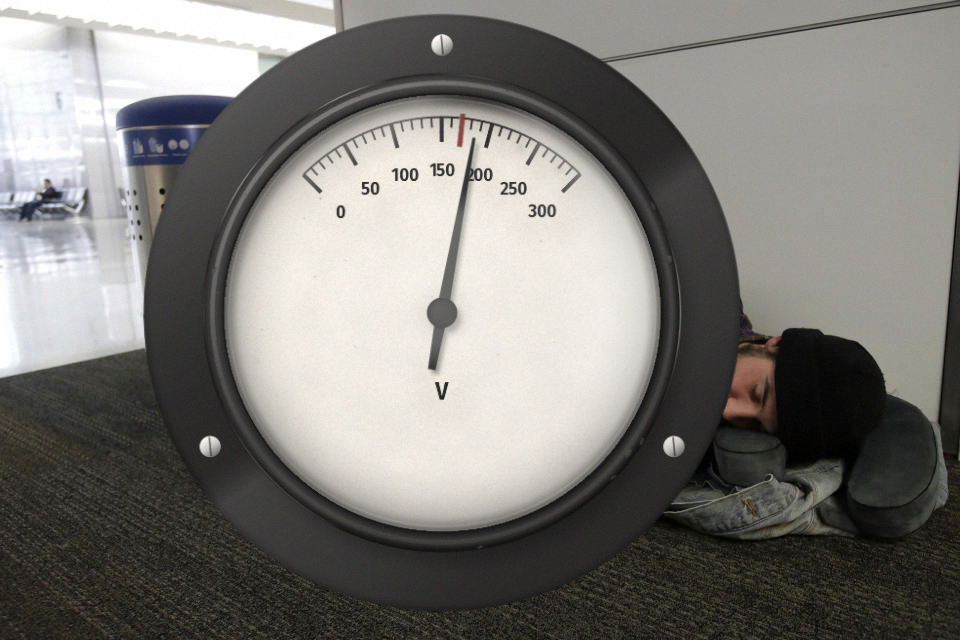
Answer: 185 V
